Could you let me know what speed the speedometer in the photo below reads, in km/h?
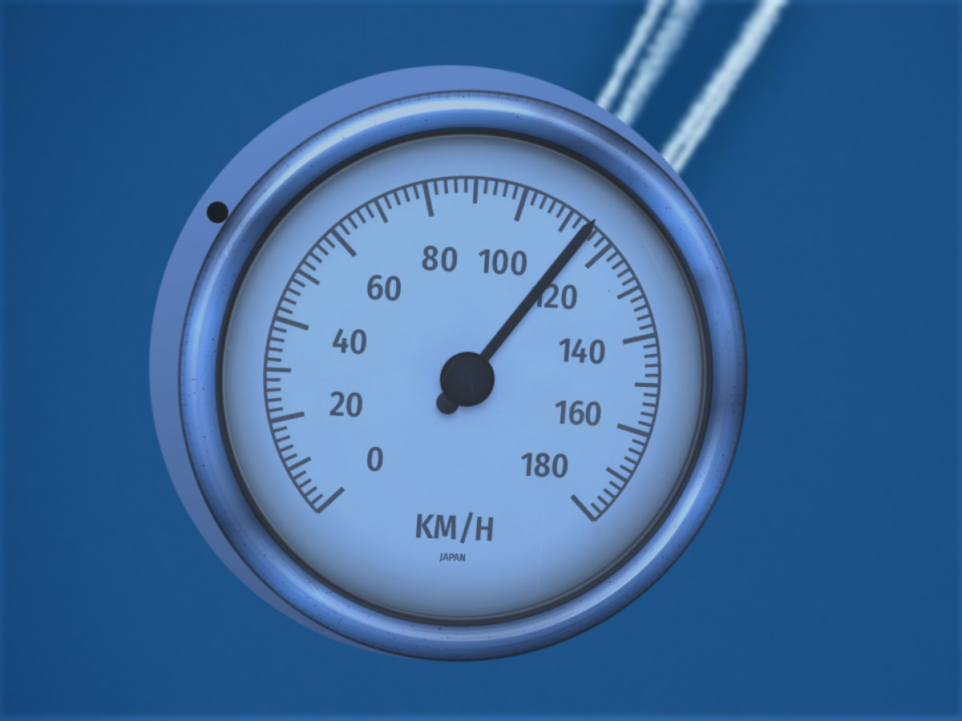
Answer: 114 km/h
